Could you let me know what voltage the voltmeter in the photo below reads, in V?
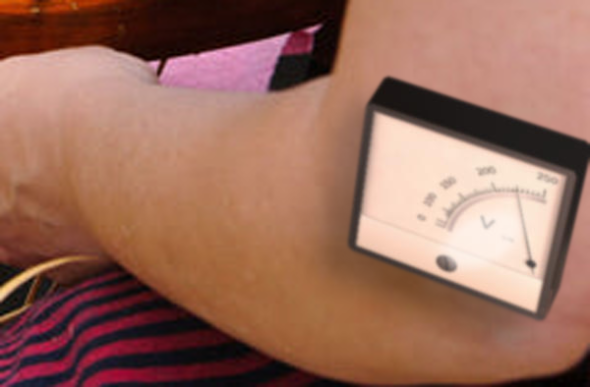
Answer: 225 V
